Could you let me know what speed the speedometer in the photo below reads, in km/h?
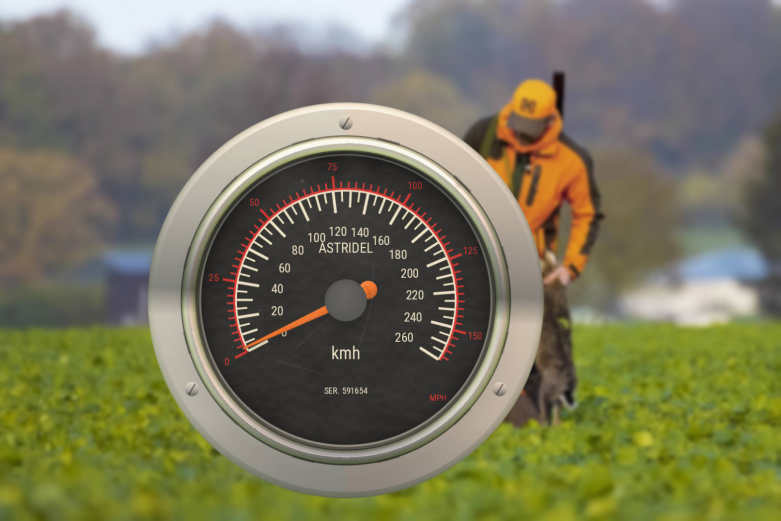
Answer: 2.5 km/h
